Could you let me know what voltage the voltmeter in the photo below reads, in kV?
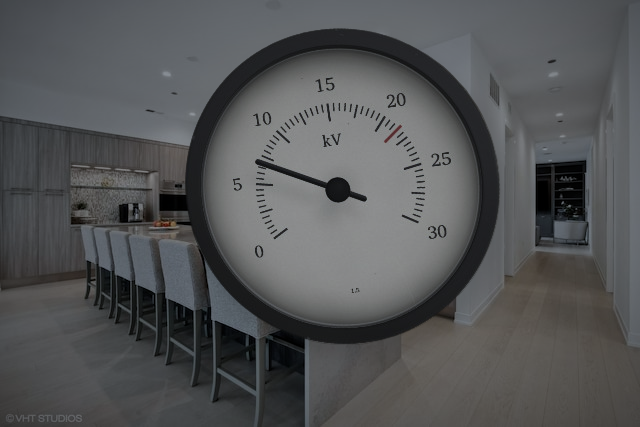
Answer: 7 kV
